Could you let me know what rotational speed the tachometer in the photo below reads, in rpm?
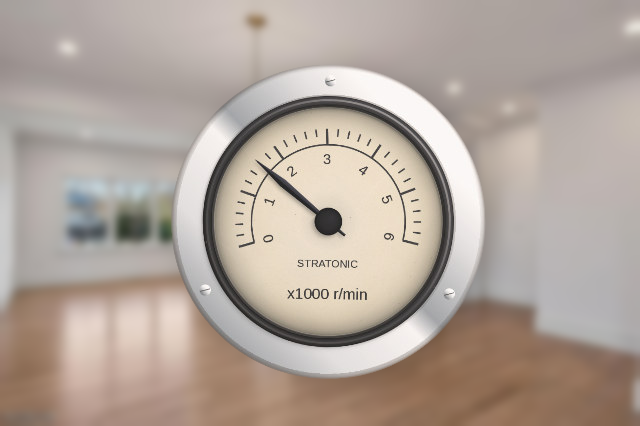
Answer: 1600 rpm
